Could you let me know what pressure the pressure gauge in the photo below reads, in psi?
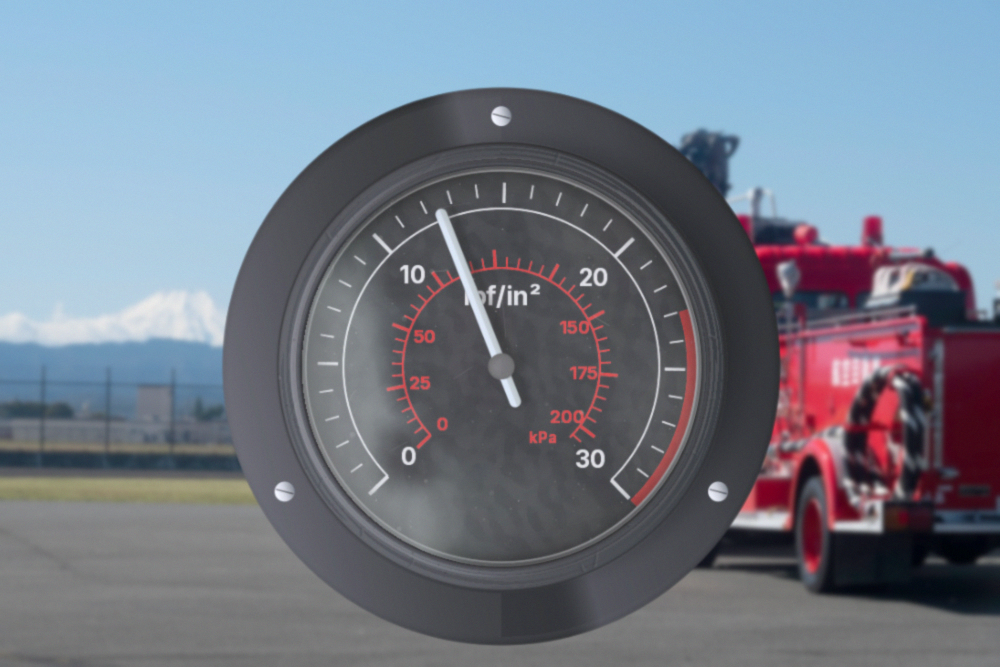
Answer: 12.5 psi
